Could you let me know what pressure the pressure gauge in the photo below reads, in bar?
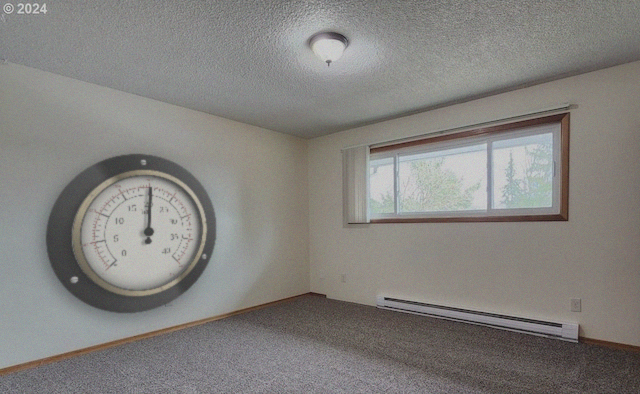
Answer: 20 bar
